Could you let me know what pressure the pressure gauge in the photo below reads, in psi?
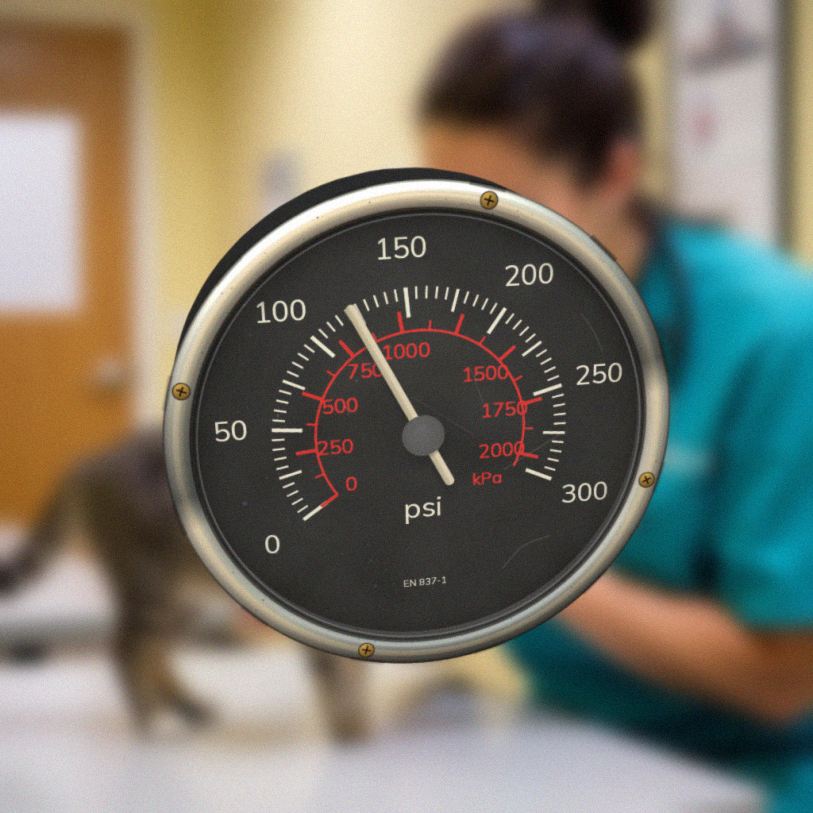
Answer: 122.5 psi
